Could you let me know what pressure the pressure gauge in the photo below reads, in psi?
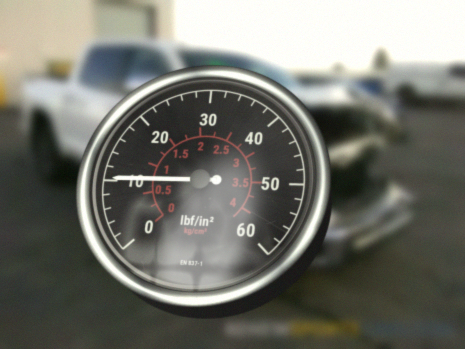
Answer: 10 psi
